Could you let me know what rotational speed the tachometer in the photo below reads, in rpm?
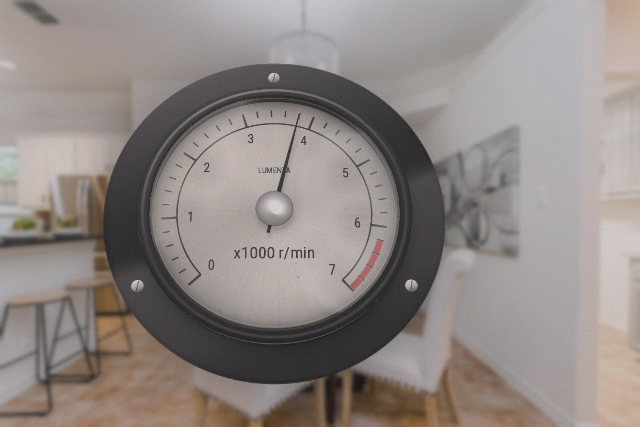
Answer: 3800 rpm
